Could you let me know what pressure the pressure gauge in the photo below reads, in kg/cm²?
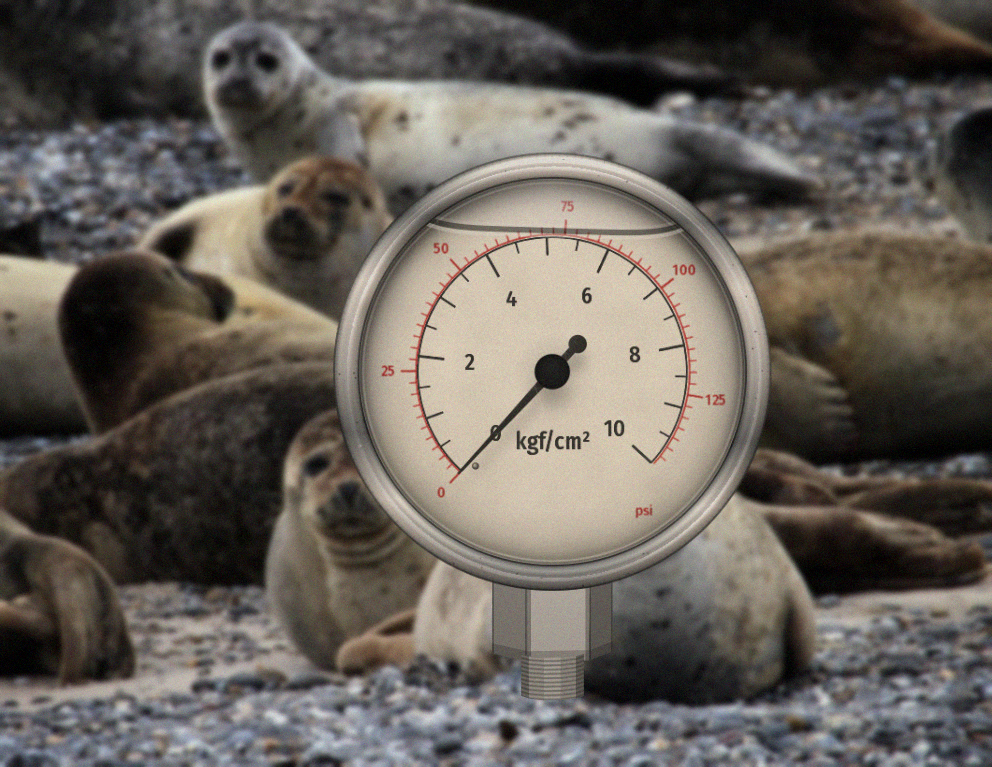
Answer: 0 kg/cm²
